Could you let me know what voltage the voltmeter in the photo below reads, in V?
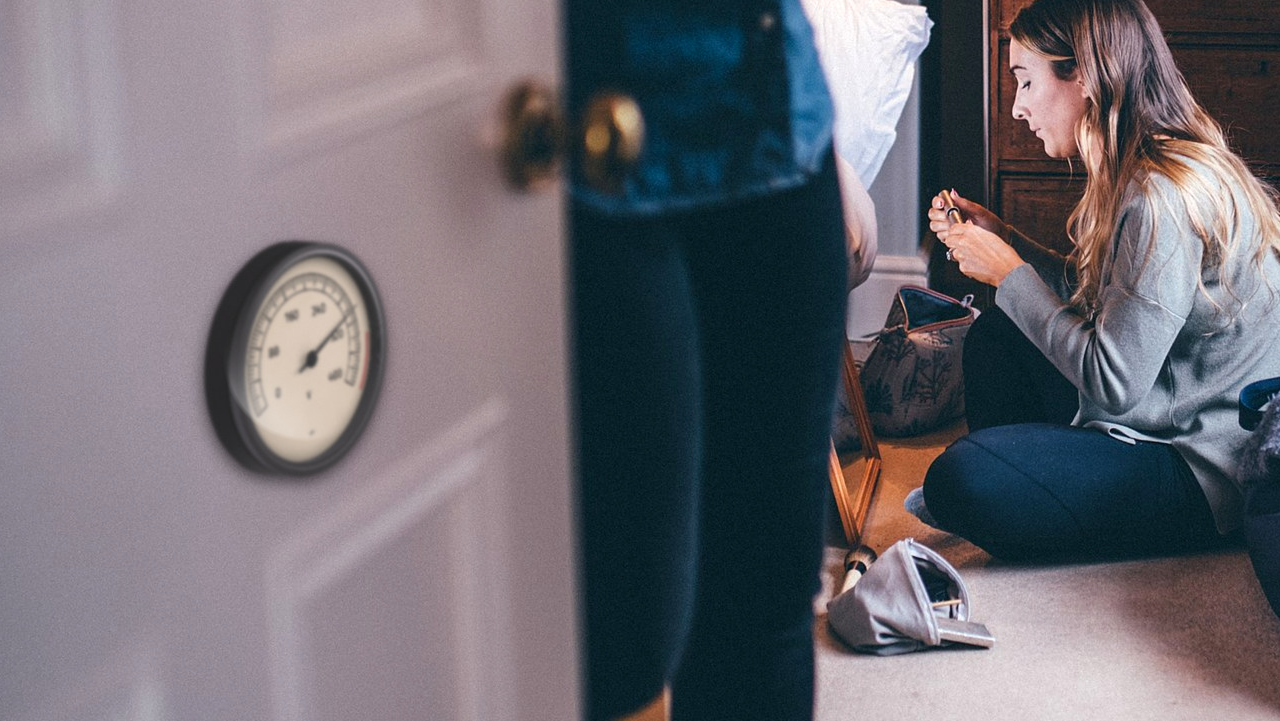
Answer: 300 V
